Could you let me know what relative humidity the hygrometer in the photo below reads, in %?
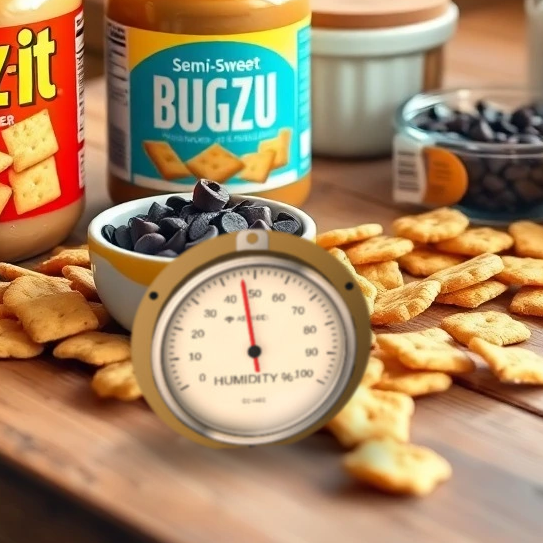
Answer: 46 %
